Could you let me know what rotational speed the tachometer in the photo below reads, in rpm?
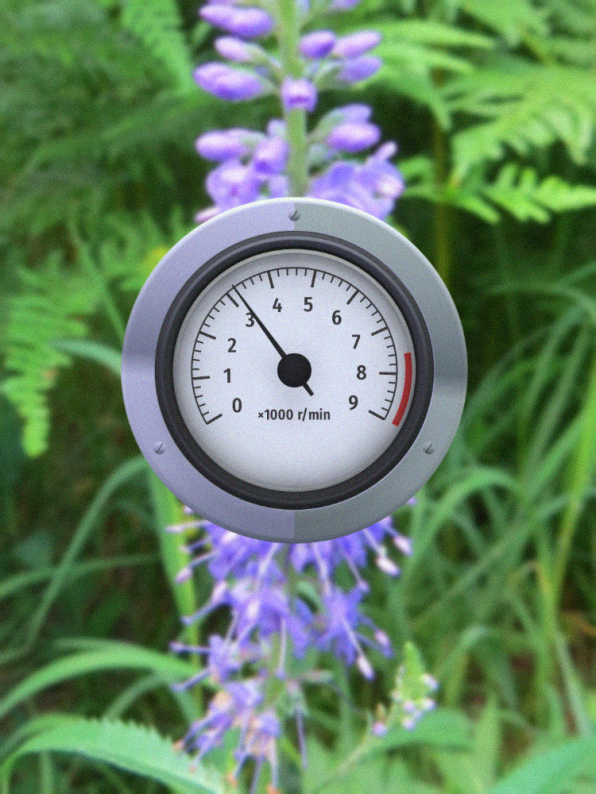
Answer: 3200 rpm
